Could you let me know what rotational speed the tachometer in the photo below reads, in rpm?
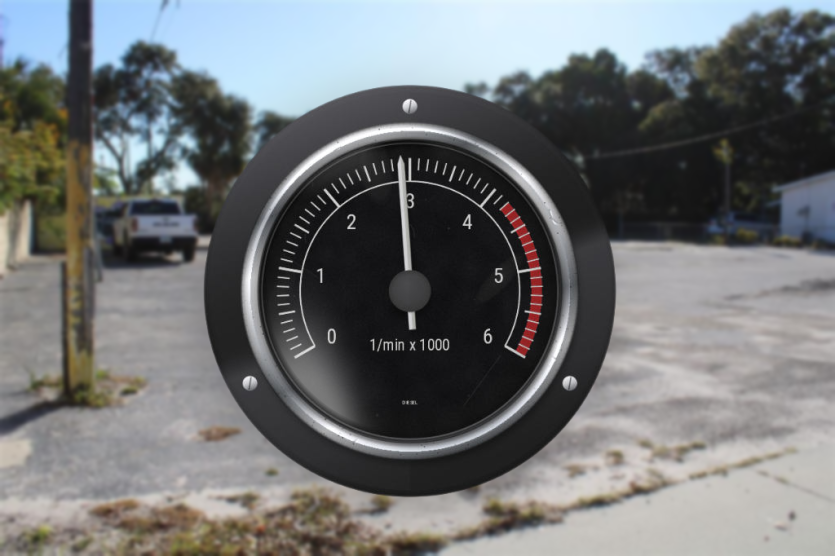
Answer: 2900 rpm
